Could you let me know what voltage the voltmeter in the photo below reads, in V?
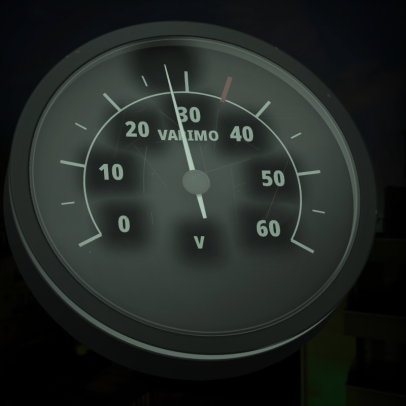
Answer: 27.5 V
